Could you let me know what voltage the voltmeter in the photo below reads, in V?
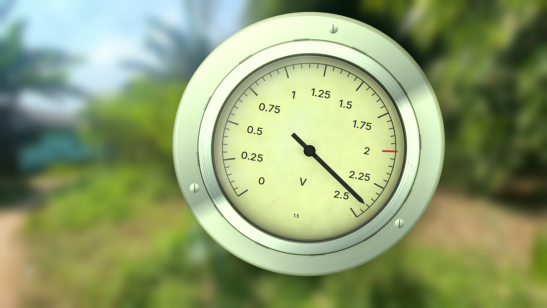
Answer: 2.4 V
